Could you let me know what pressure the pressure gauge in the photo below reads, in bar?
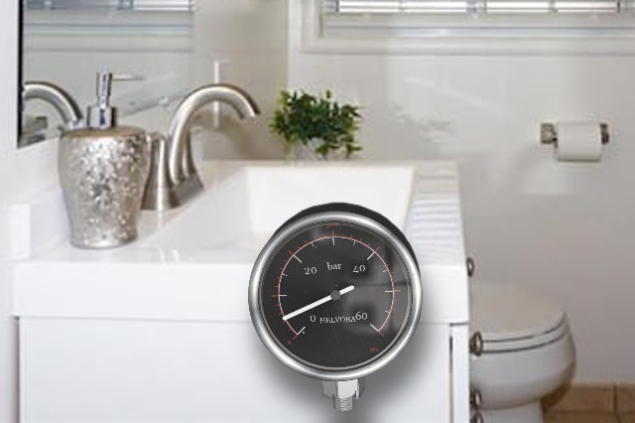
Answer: 5 bar
